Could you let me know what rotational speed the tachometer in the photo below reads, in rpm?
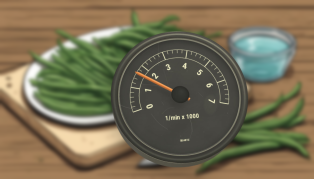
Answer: 1600 rpm
